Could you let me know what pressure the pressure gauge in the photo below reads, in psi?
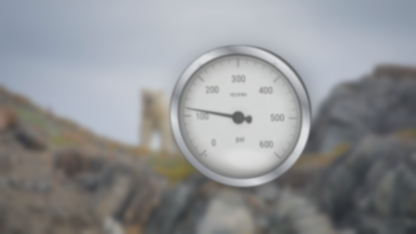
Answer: 120 psi
